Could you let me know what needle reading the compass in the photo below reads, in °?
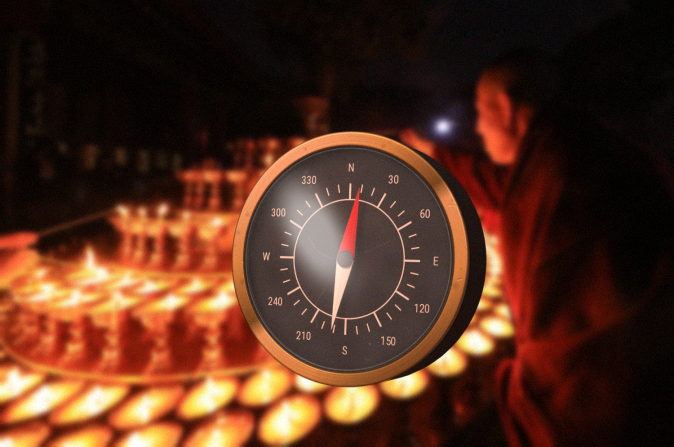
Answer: 10 °
